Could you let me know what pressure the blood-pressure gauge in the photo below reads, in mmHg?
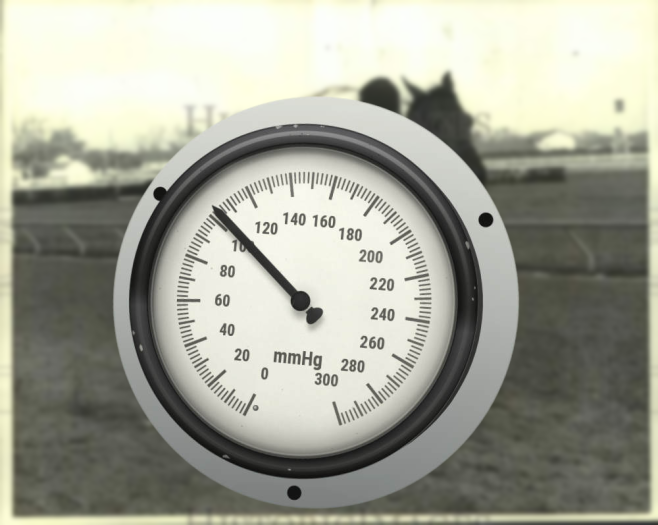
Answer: 104 mmHg
